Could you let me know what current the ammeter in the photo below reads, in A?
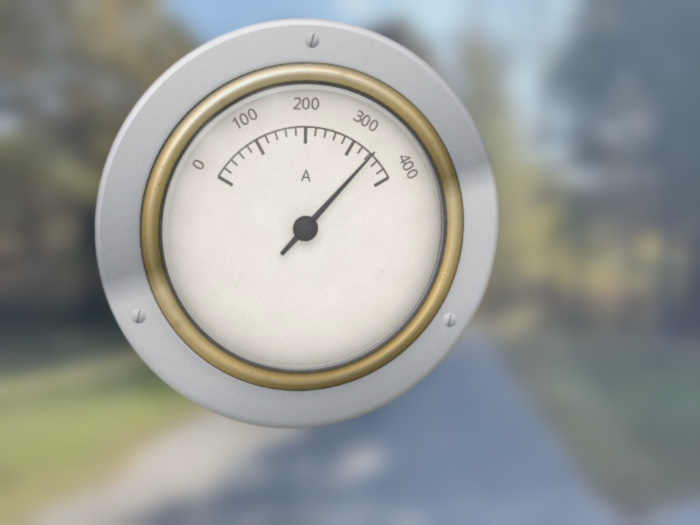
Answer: 340 A
